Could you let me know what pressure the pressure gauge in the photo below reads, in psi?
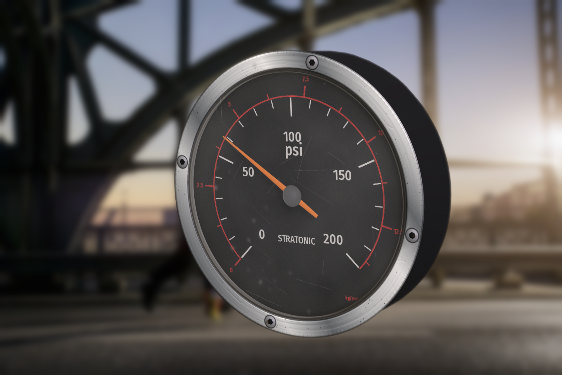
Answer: 60 psi
